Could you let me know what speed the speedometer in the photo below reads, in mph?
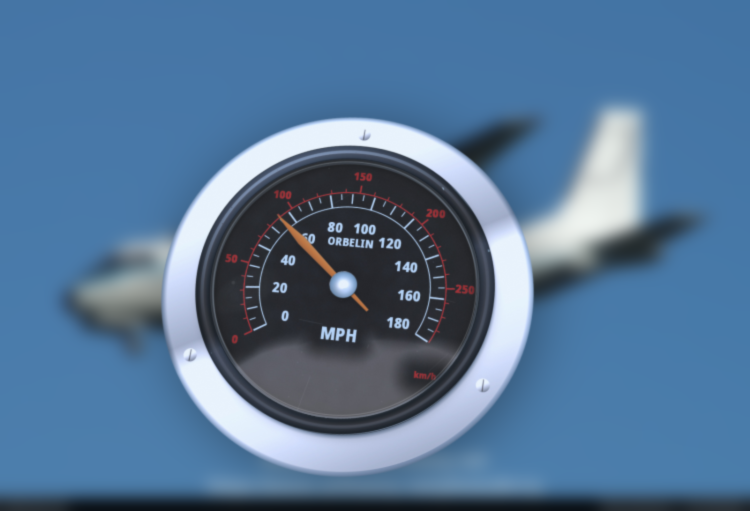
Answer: 55 mph
